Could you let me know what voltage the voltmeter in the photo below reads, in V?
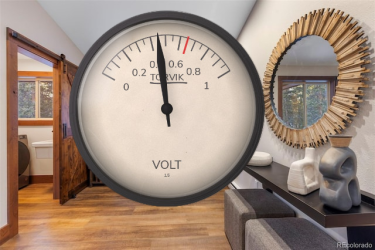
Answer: 0.45 V
